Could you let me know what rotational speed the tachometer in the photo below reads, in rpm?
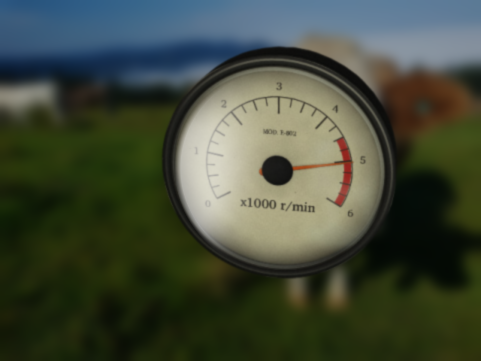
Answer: 5000 rpm
